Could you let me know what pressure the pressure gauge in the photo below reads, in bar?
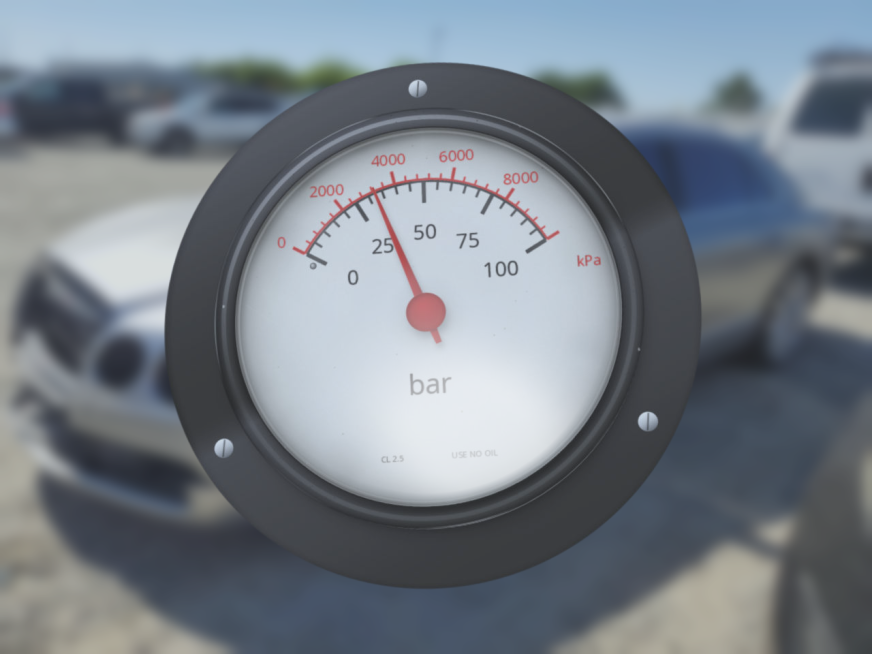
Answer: 32.5 bar
